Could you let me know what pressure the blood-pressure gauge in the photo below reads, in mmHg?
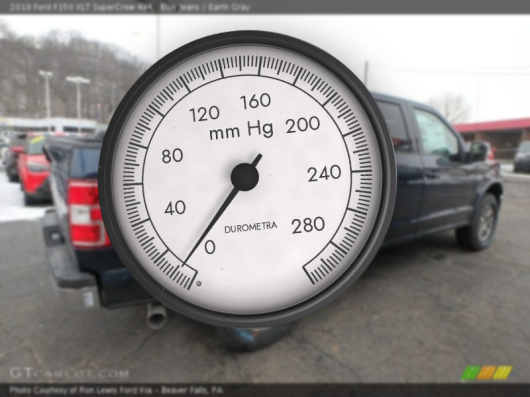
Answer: 8 mmHg
